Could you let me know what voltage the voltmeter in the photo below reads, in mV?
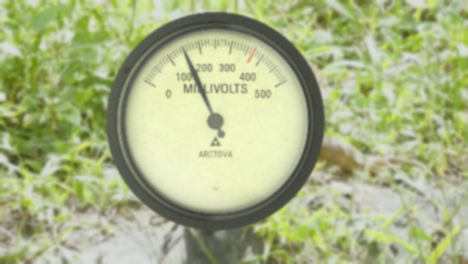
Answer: 150 mV
